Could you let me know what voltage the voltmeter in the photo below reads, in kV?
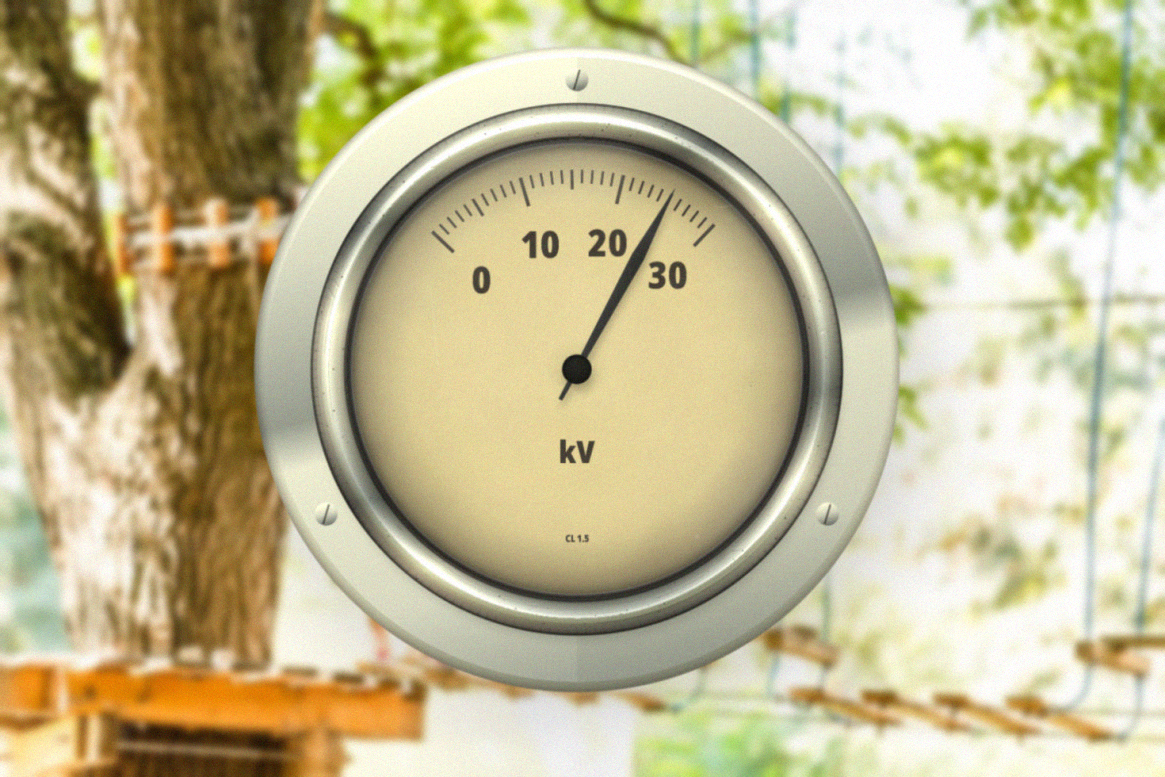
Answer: 25 kV
